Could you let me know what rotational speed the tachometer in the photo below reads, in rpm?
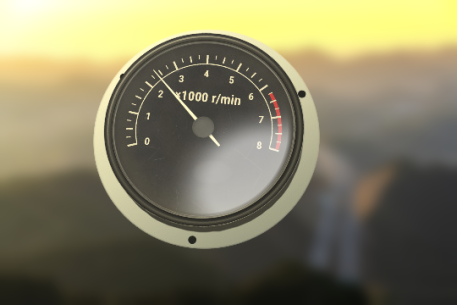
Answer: 2375 rpm
